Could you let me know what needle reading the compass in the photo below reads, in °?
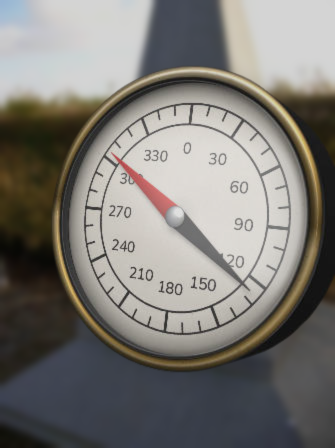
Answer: 305 °
